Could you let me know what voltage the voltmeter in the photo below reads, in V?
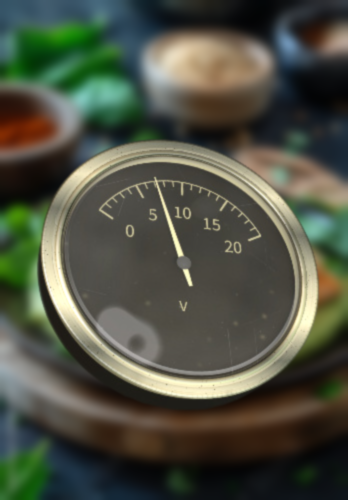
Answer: 7 V
